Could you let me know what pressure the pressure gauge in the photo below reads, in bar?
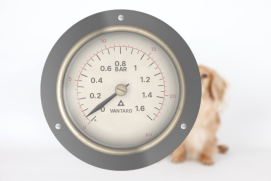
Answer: 0.05 bar
